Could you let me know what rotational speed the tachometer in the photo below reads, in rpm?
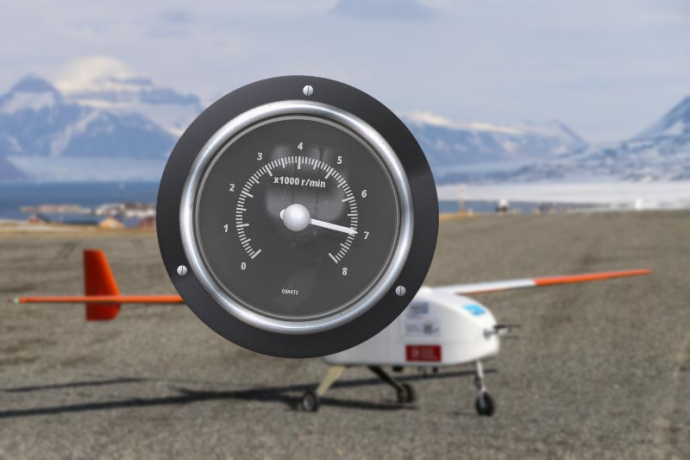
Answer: 7000 rpm
